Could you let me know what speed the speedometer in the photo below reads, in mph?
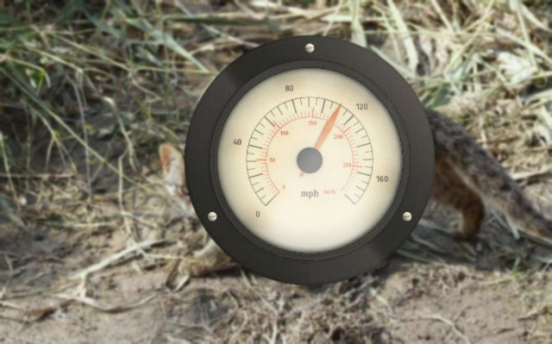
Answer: 110 mph
